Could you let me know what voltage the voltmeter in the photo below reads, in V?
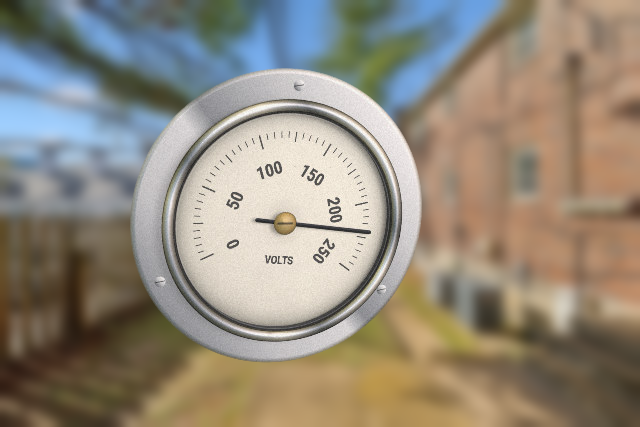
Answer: 220 V
